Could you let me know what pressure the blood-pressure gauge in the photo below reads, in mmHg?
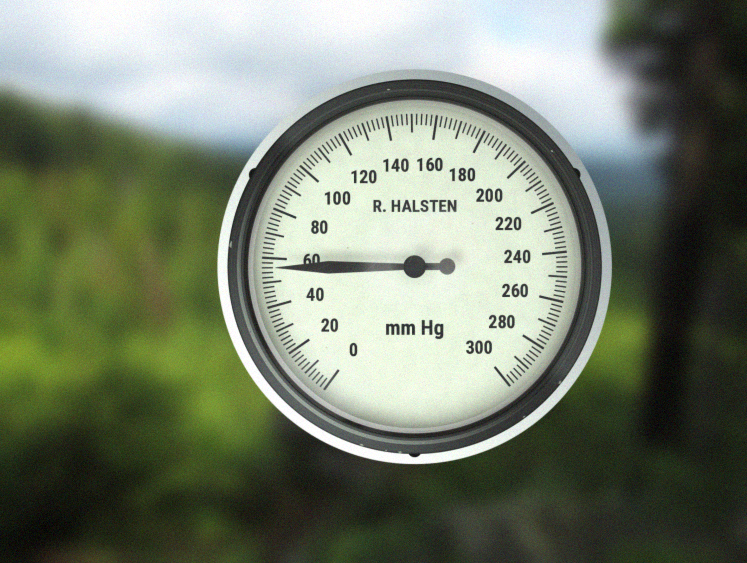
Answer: 56 mmHg
